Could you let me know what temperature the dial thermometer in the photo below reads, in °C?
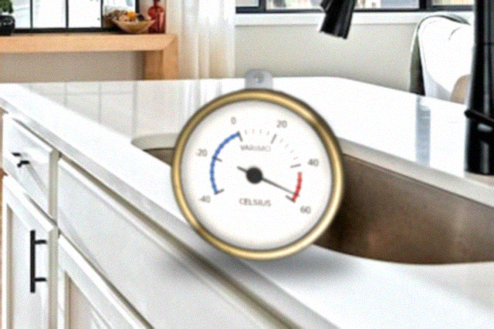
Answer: 56 °C
